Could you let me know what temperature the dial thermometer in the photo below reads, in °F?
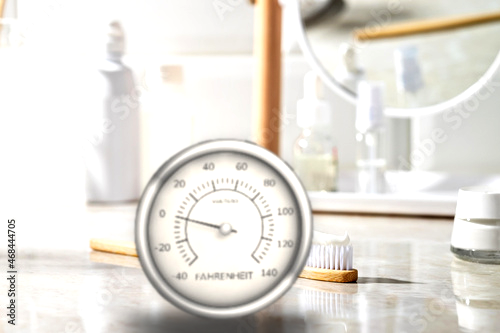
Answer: 0 °F
